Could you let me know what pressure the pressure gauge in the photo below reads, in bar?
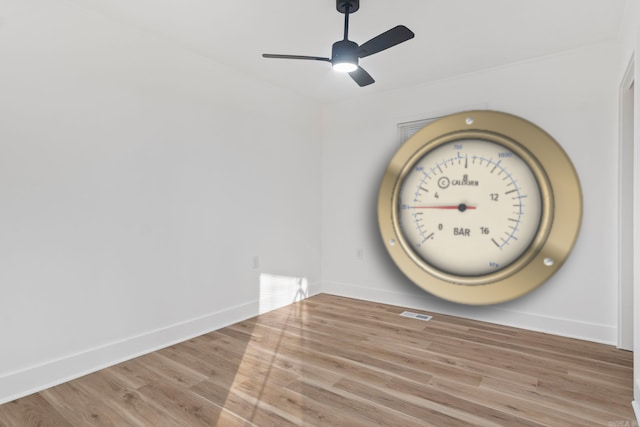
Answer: 2.5 bar
